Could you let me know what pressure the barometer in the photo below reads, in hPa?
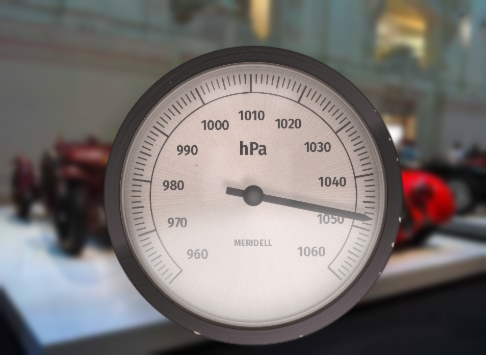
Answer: 1048 hPa
